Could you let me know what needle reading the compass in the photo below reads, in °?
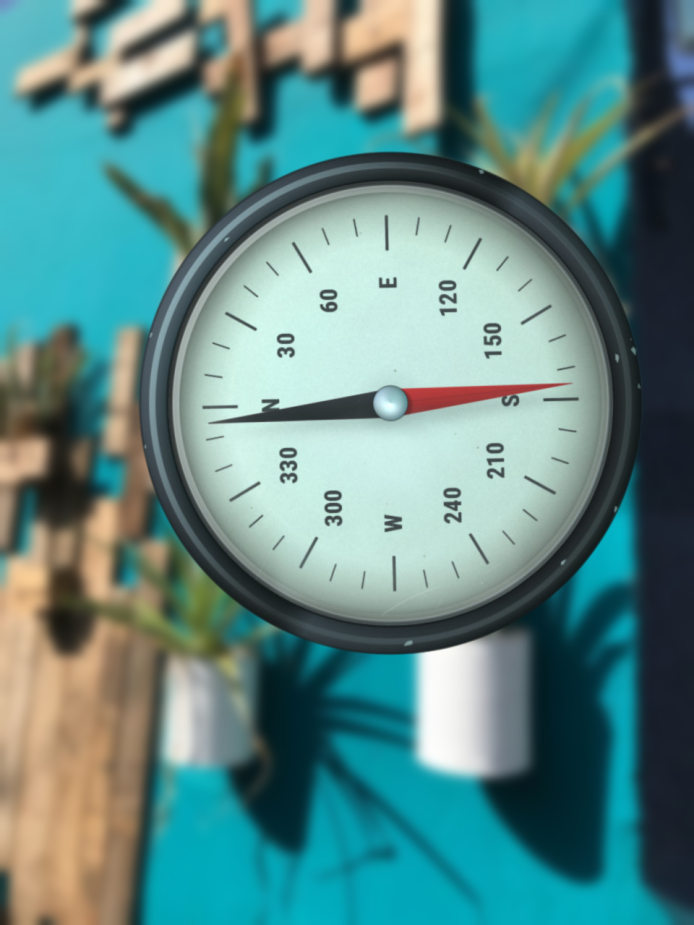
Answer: 175 °
